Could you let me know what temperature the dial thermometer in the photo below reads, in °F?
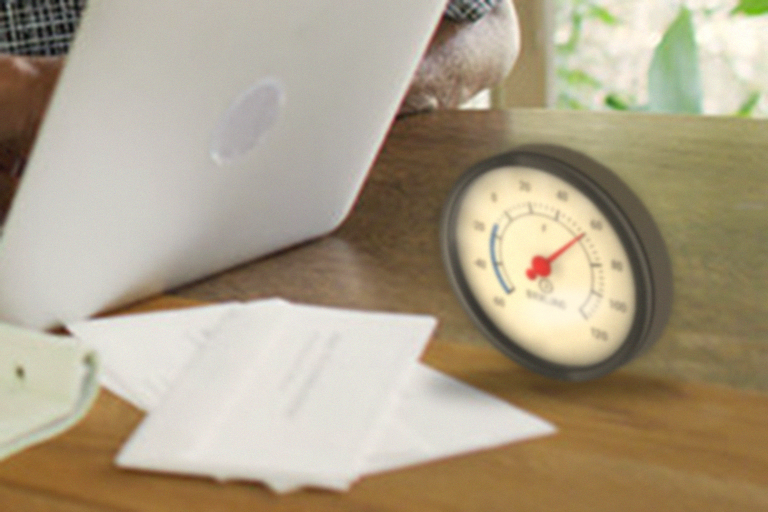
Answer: 60 °F
